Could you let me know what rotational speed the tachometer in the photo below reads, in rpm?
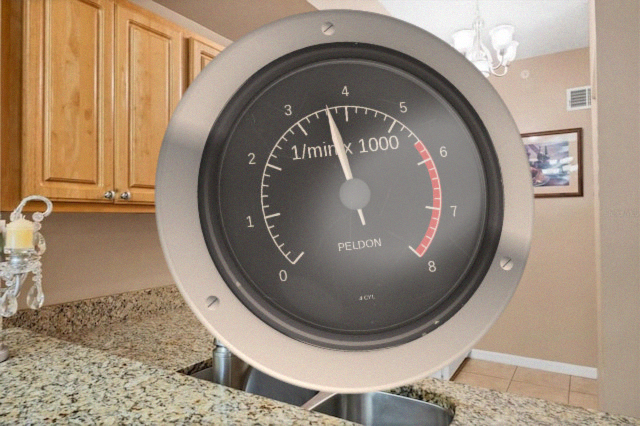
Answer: 3600 rpm
